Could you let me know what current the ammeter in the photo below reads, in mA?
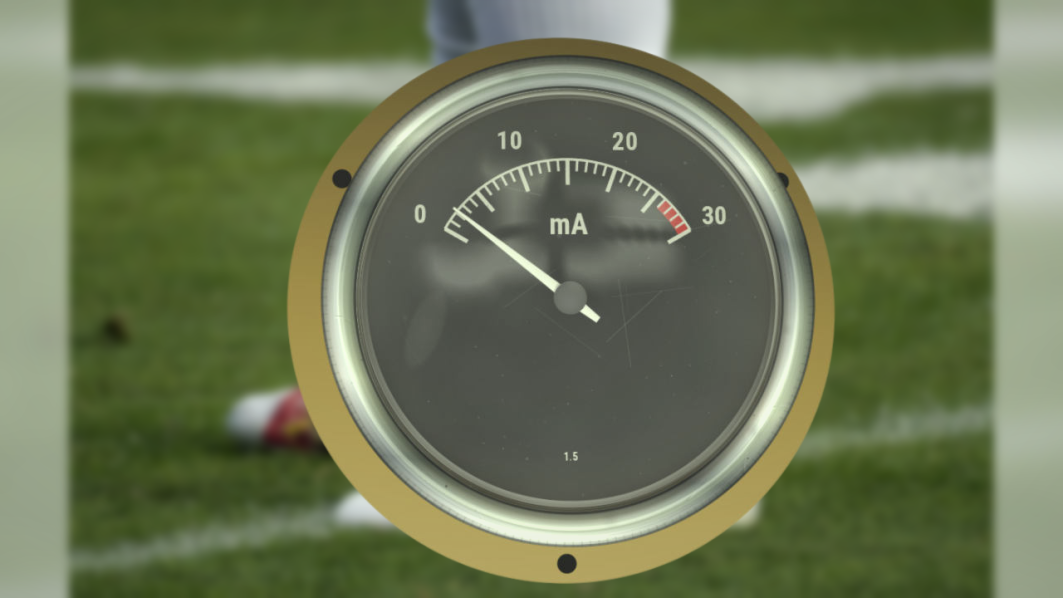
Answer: 2 mA
